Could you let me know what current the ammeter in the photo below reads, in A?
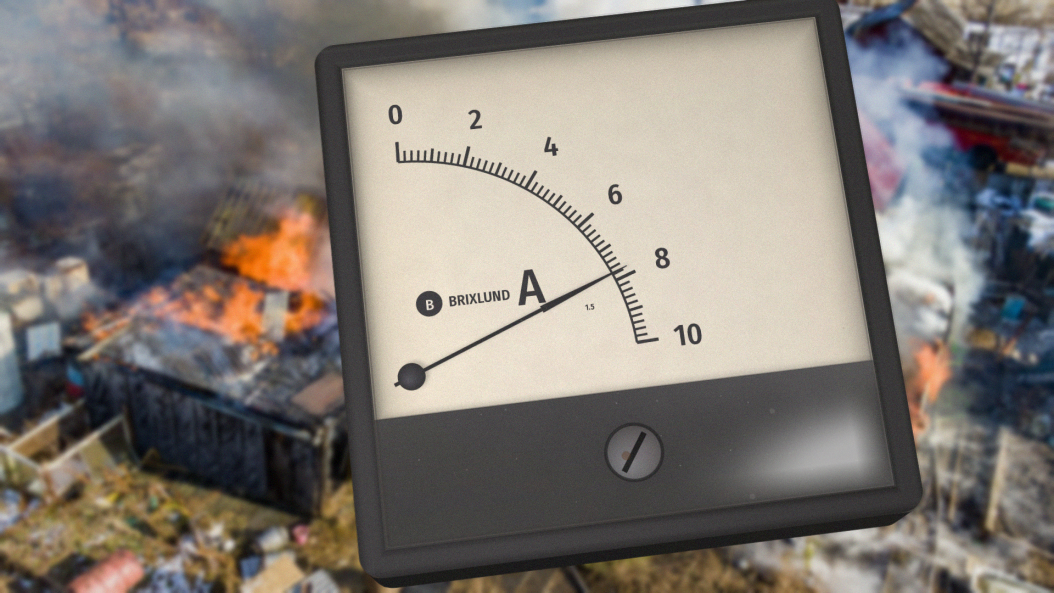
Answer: 7.8 A
